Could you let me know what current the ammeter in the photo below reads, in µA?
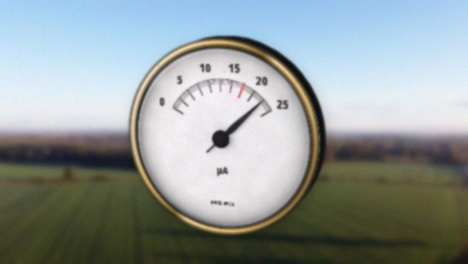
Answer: 22.5 µA
